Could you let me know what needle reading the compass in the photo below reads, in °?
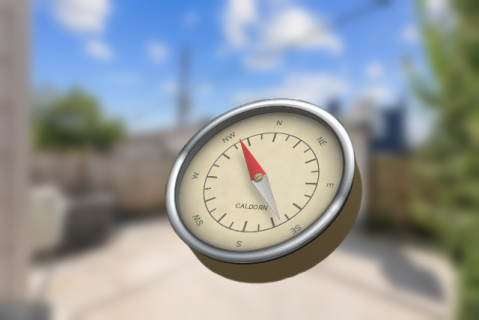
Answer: 322.5 °
